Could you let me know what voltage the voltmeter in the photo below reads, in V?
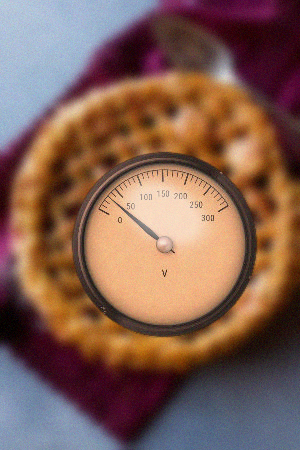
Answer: 30 V
